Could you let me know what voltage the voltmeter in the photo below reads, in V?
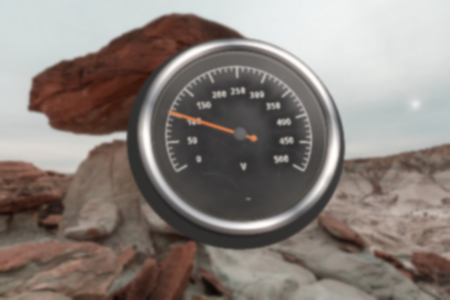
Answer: 100 V
